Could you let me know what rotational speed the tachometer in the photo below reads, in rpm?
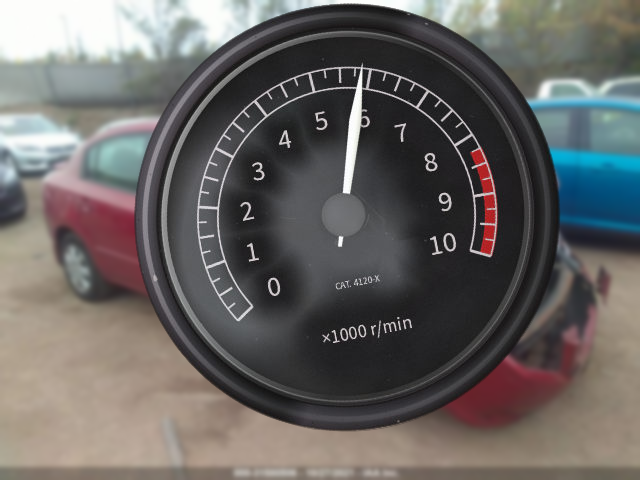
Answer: 5875 rpm
